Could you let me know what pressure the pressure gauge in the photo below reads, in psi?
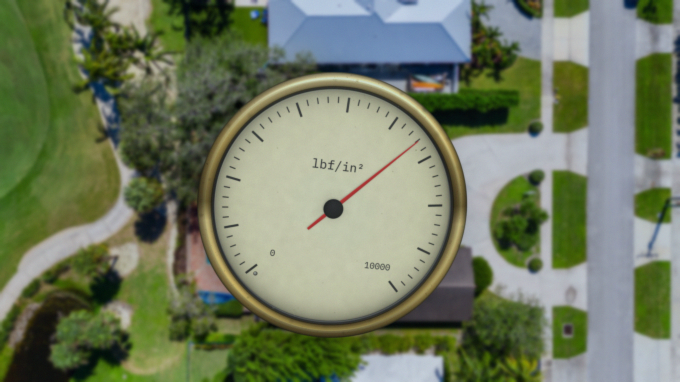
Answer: 6600 psi
